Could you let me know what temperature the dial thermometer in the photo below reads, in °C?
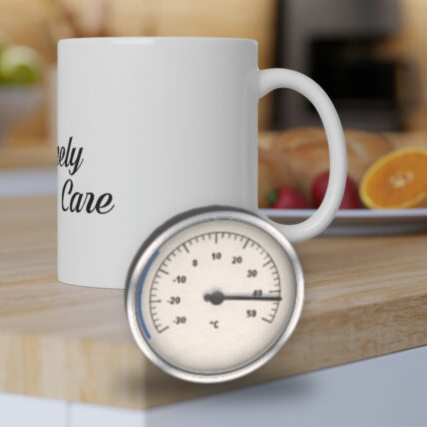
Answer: 42 °C
